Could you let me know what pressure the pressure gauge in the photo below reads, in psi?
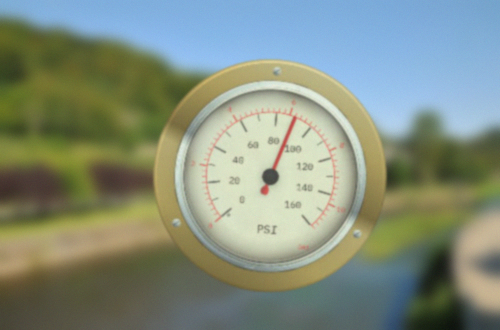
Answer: 90 psi
